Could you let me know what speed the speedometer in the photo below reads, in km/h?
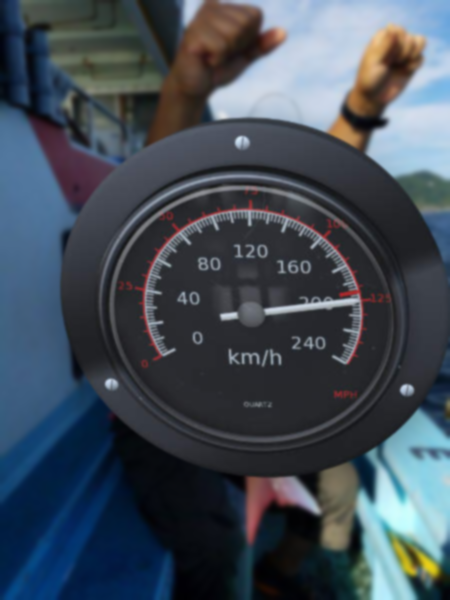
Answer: 200 km/h
